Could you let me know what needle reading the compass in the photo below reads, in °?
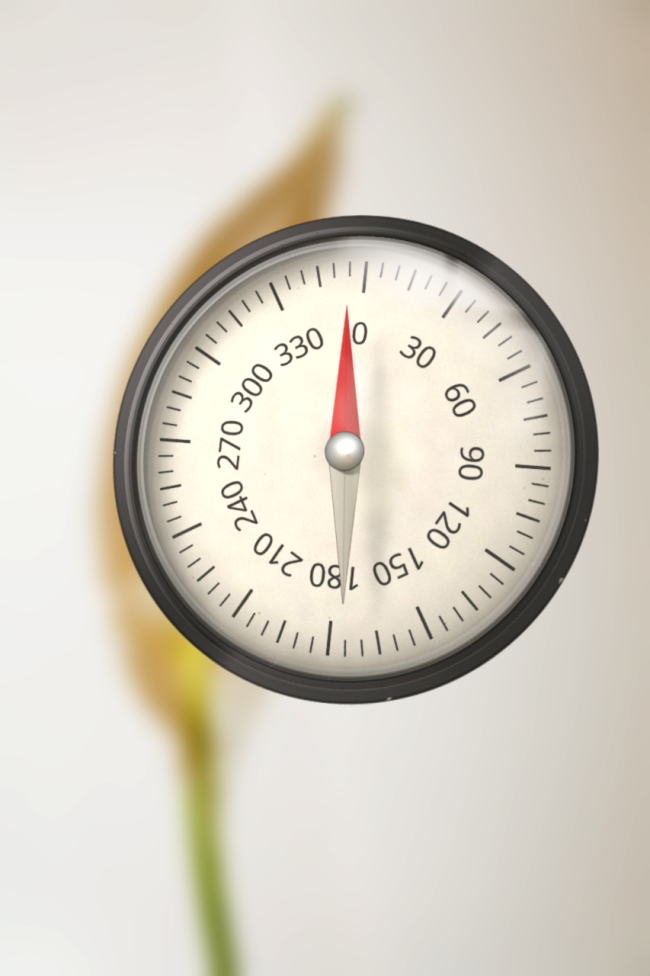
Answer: 355 °
